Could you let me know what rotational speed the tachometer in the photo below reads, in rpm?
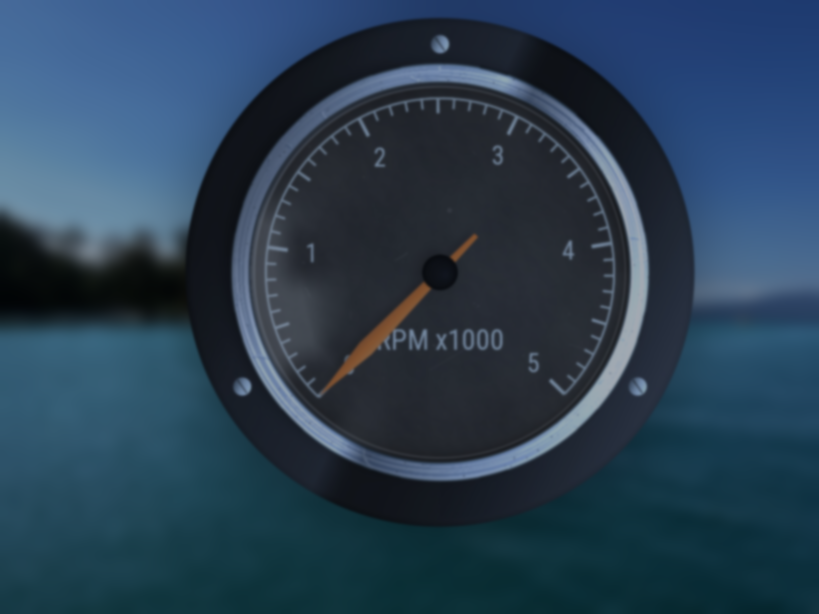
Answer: 0 rpm
